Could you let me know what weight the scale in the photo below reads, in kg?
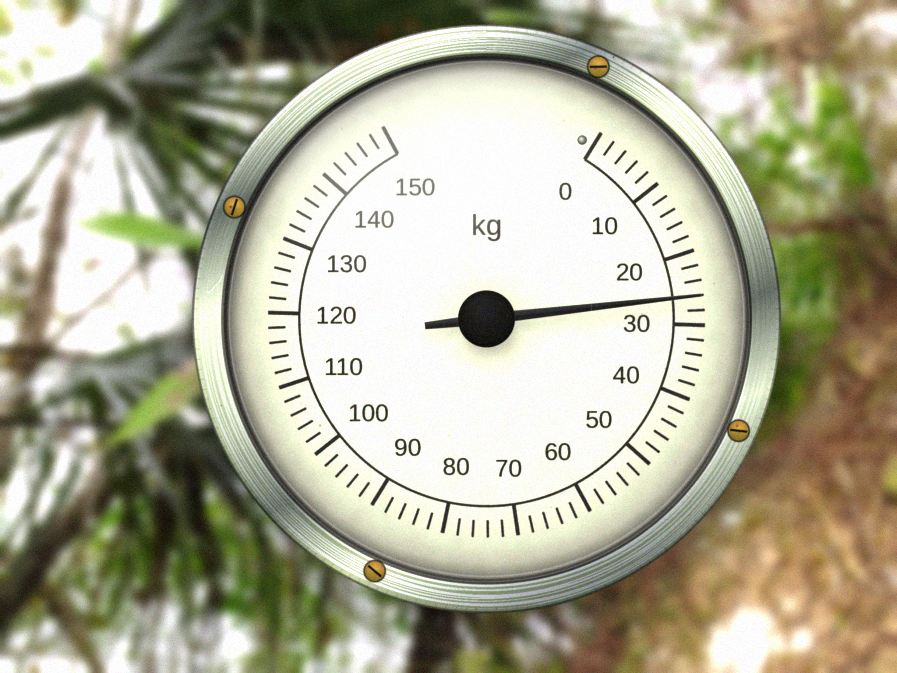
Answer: 26 kg
